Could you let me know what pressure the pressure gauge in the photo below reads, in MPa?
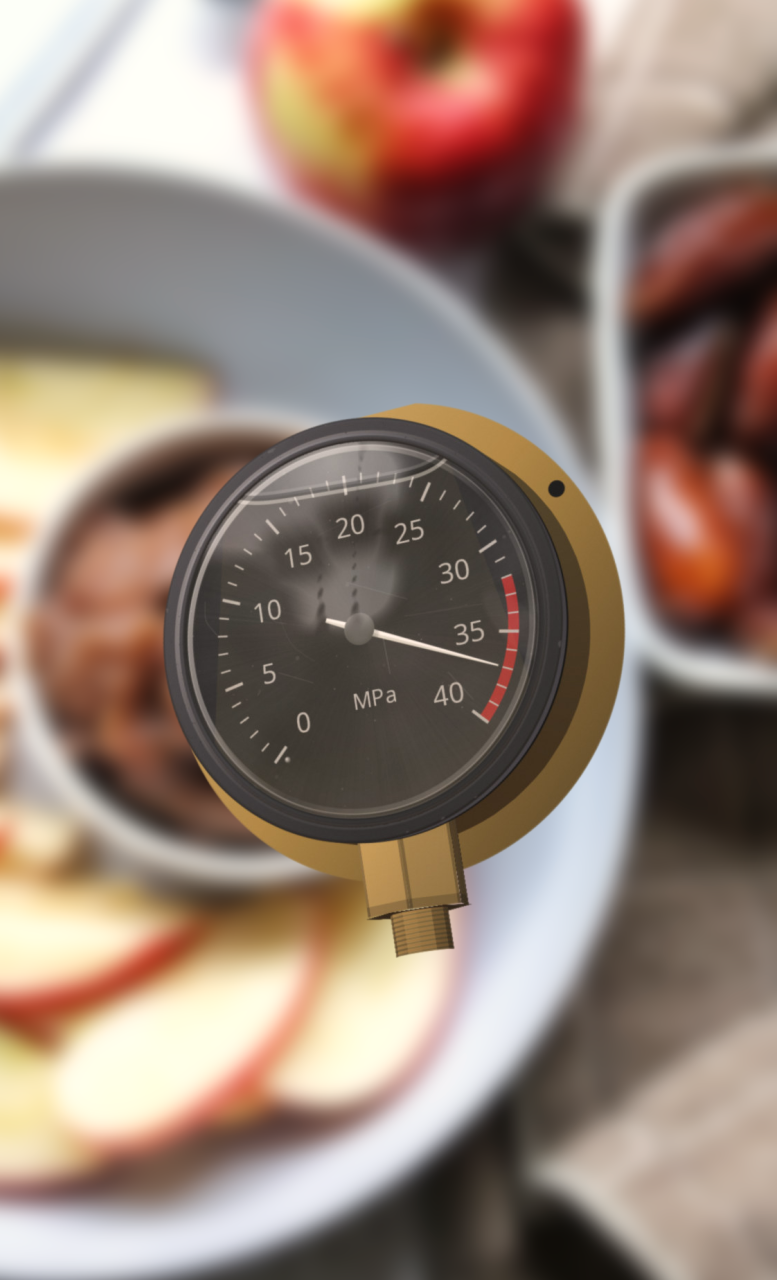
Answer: 37 MPa
